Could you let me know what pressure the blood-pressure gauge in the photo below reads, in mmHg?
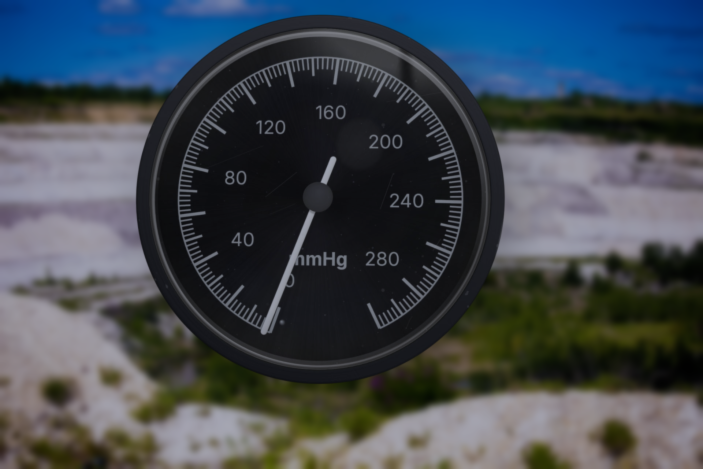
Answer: 2 mmHg
